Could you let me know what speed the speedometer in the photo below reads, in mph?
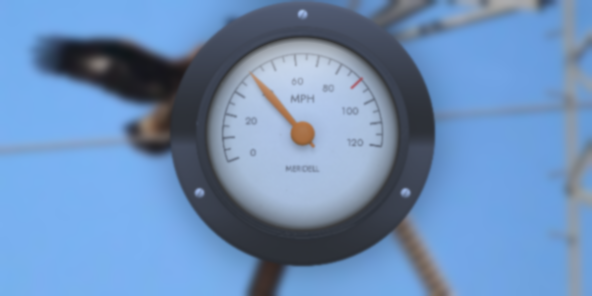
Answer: 40 mph
